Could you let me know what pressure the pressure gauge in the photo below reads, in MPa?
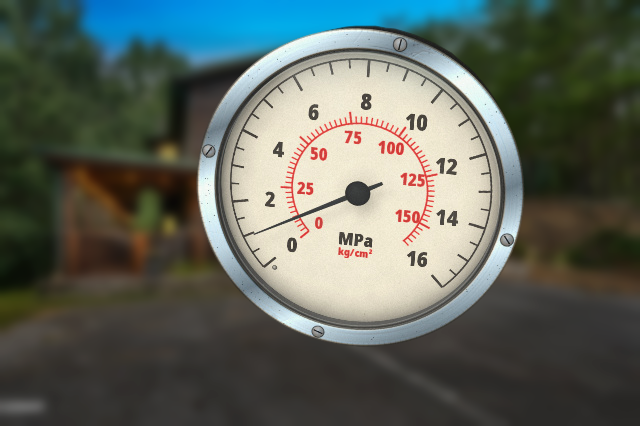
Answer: 1 MPa
